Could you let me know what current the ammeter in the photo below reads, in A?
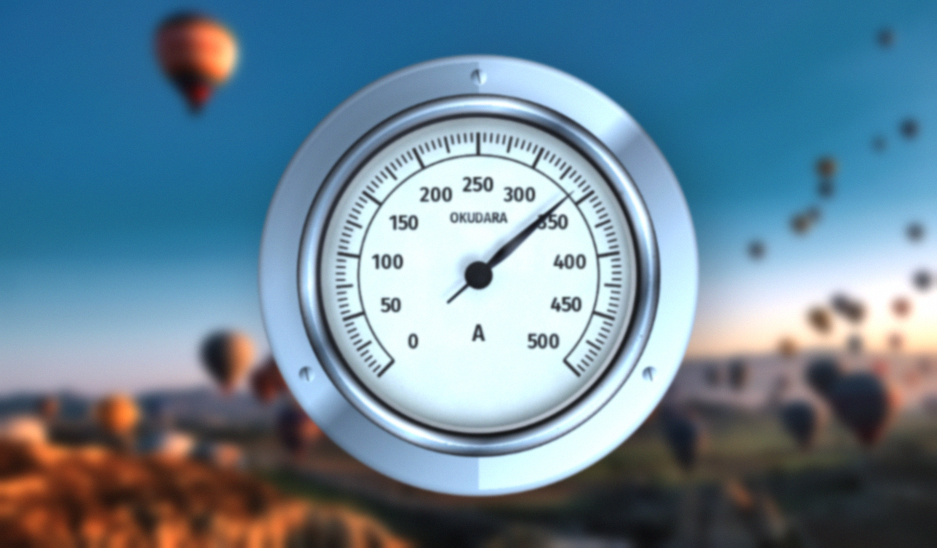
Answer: 340 A
